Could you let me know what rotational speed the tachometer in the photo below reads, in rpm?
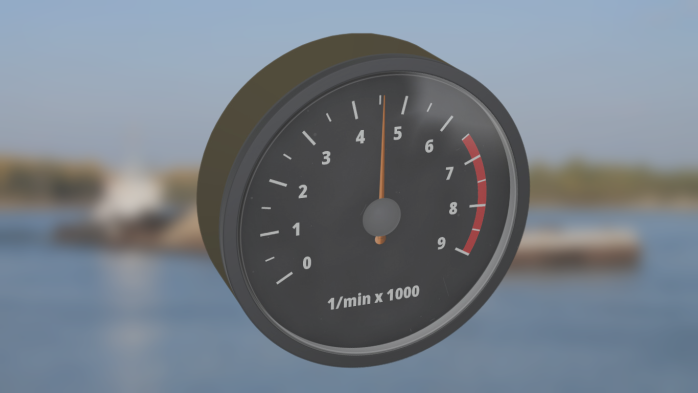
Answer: 4500 rpm
